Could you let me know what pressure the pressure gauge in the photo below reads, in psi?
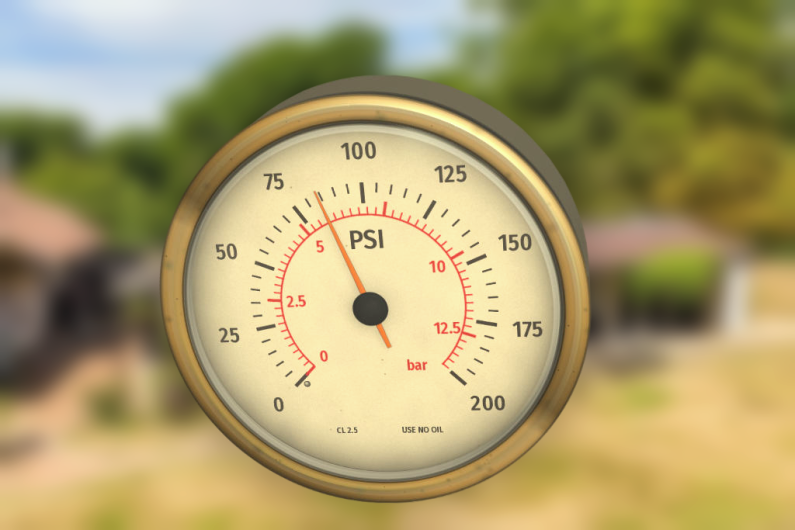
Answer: 85 psi
